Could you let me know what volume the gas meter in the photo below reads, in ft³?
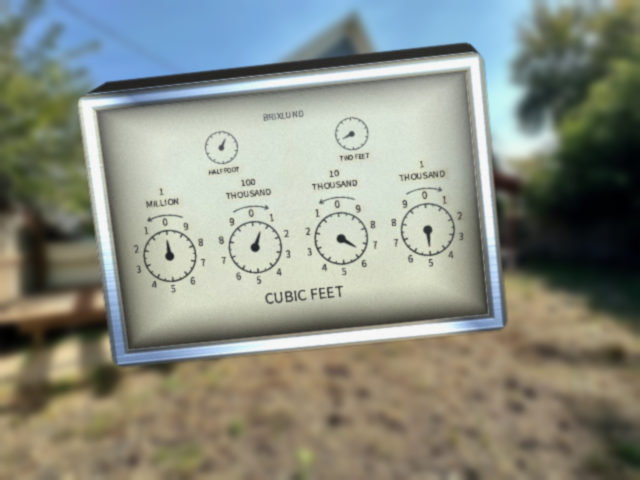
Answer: 6500 ft³
